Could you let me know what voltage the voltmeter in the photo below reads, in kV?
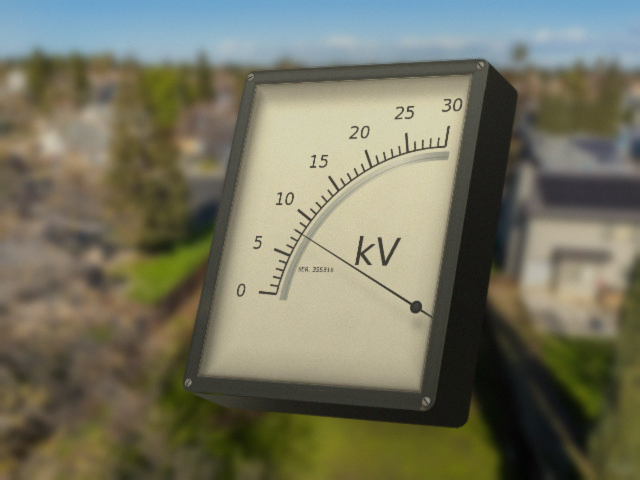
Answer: 8 kV
